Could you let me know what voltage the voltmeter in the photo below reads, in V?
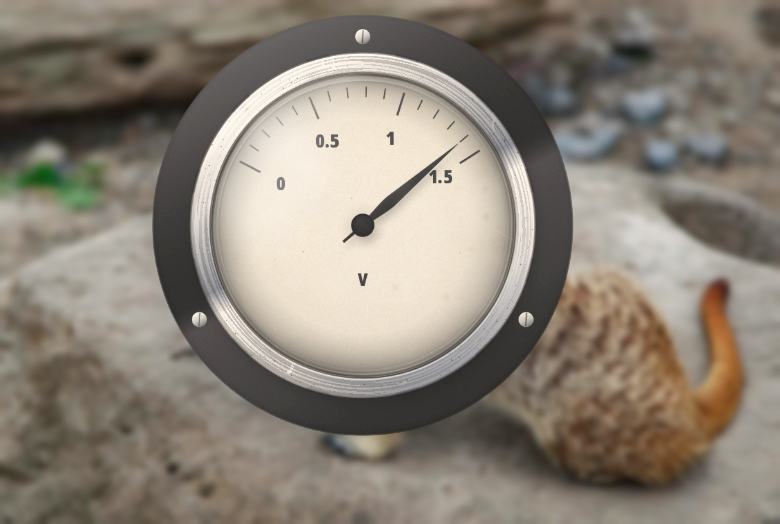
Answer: 1.4 V
